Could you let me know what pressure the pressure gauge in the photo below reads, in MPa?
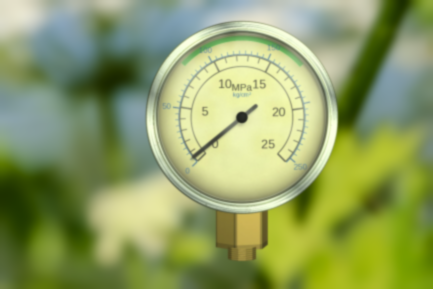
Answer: 0.5 MPa
